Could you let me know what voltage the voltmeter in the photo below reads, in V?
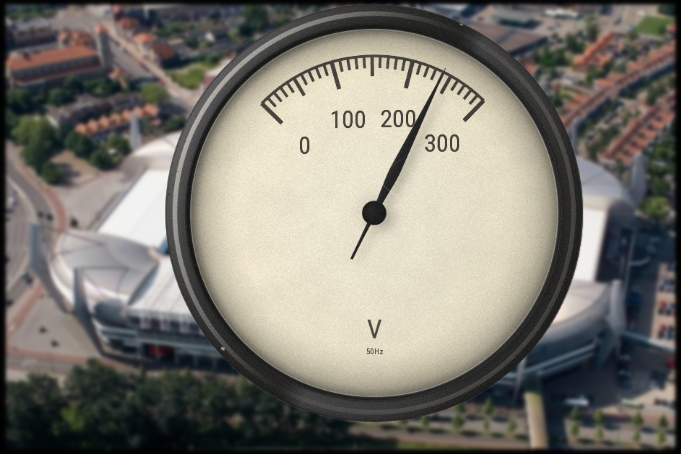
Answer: 240 V
